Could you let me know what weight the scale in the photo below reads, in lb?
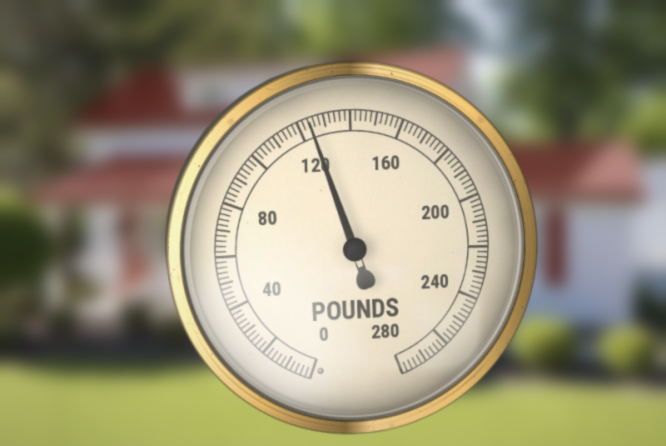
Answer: 124 lb
